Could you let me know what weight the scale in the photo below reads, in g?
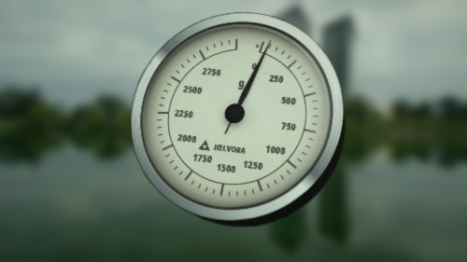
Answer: 50 g
